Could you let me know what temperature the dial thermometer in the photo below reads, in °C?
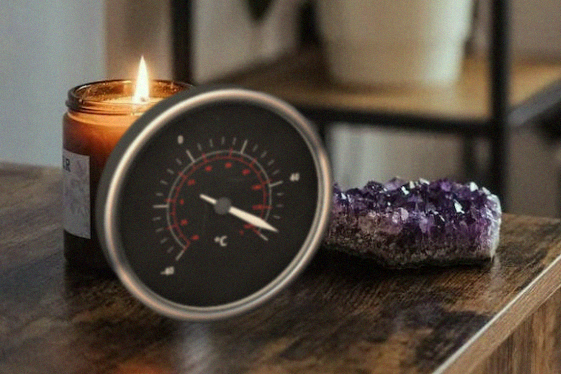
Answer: 56 °C
